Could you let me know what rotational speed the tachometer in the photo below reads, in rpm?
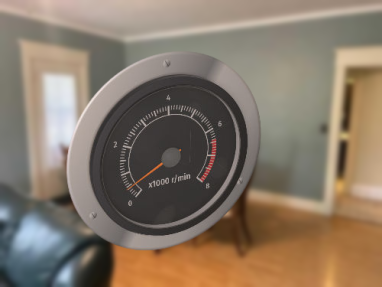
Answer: 500 rpm
